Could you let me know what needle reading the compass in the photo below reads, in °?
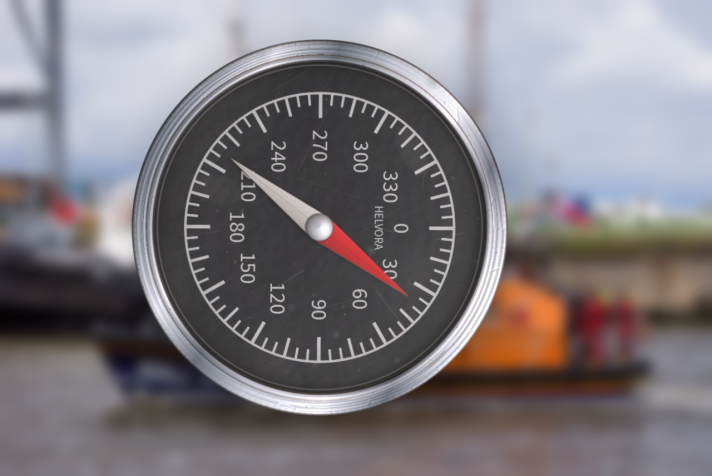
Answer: 37.5 °
